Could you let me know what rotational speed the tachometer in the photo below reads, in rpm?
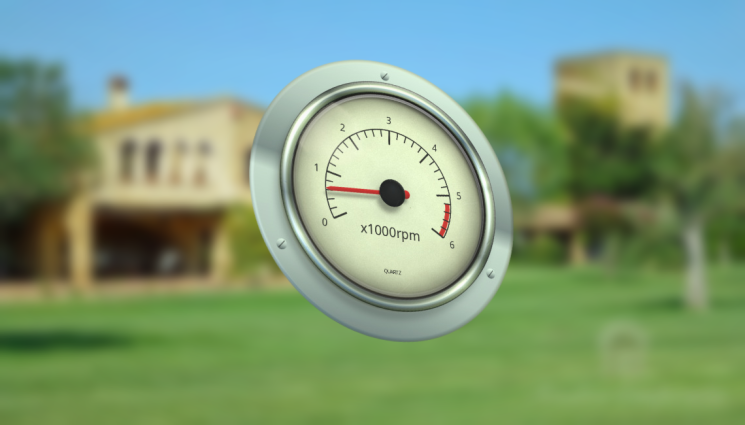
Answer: 600 rpm
